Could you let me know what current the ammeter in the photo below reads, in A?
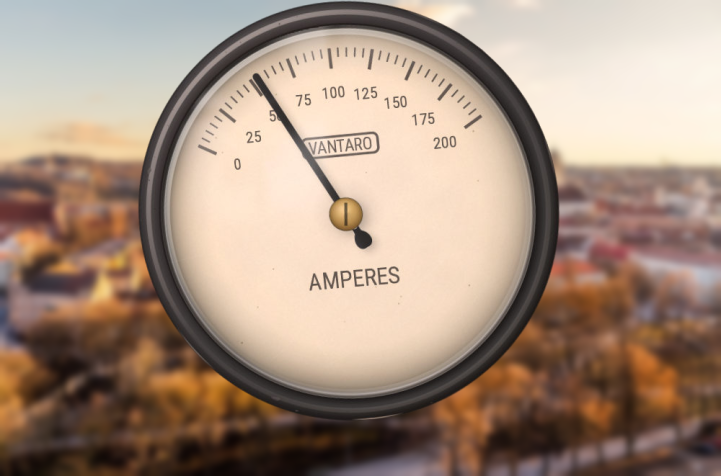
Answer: 55 A
